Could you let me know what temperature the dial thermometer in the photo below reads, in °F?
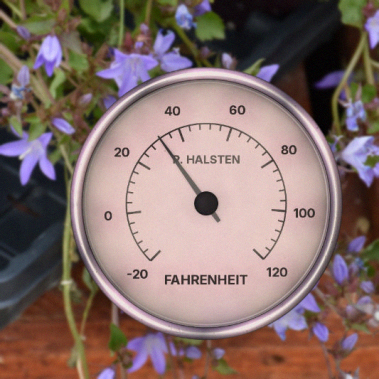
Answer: 32 °F
